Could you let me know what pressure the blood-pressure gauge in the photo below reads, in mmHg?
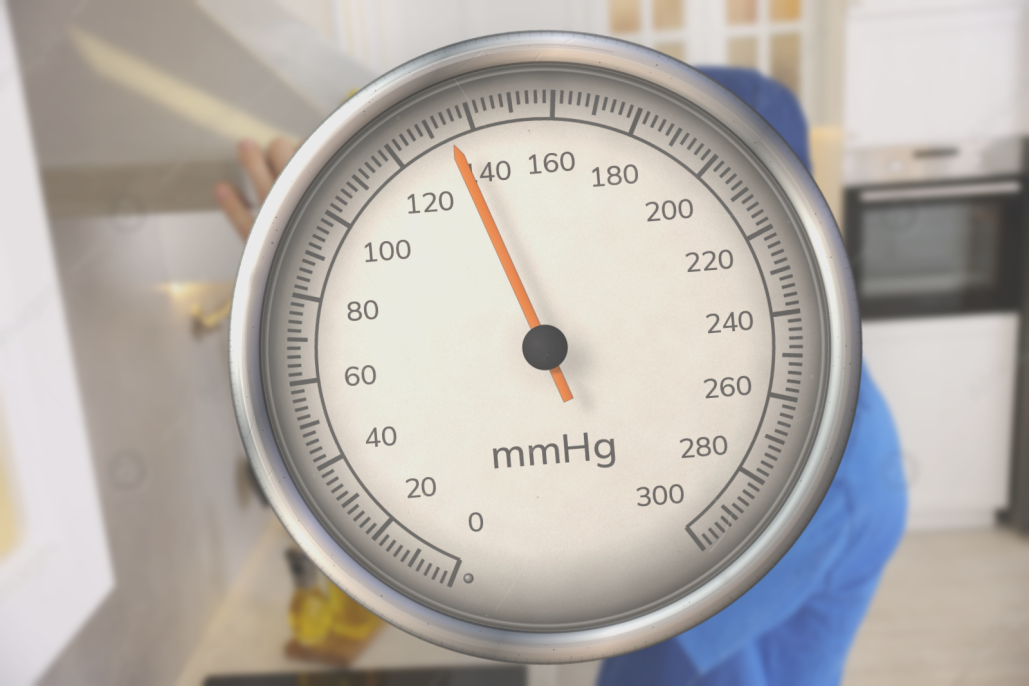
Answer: 134 mmHg
